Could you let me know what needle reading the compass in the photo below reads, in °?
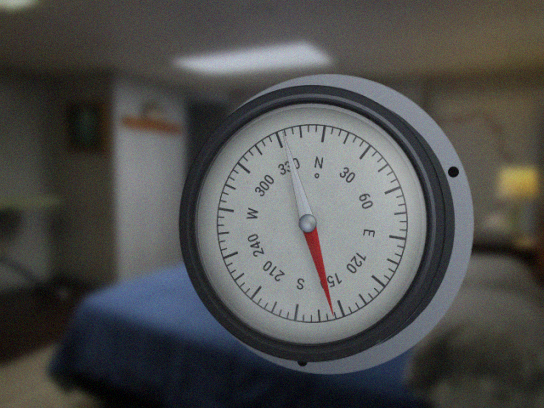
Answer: 155 °
